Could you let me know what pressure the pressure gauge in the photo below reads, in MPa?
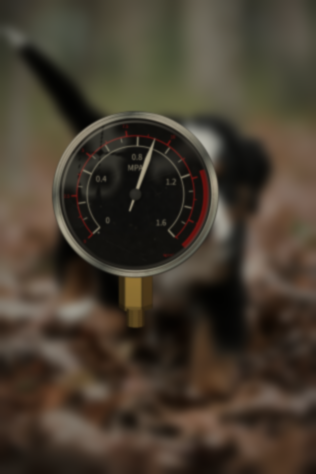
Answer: 0.9 MPa
